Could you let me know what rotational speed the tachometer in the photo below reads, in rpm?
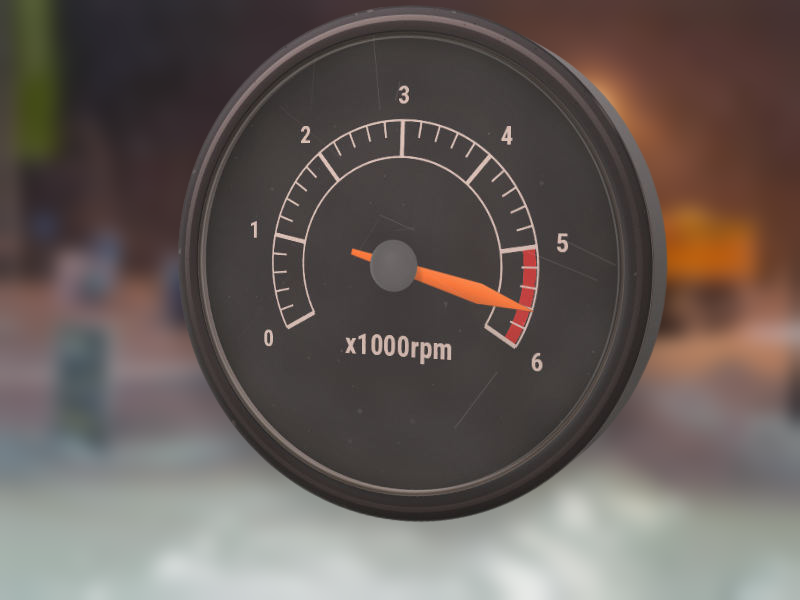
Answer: 5600 rpm
